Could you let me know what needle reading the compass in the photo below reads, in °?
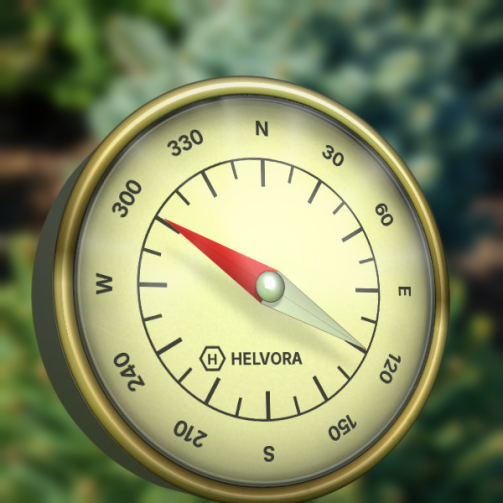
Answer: 300 °
